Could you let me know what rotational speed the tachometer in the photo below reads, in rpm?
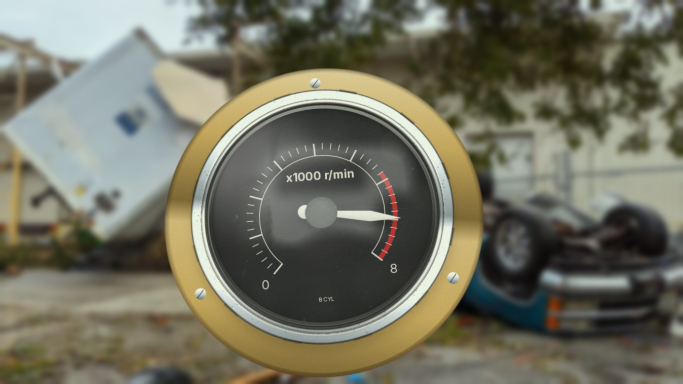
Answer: 7000 rpm
